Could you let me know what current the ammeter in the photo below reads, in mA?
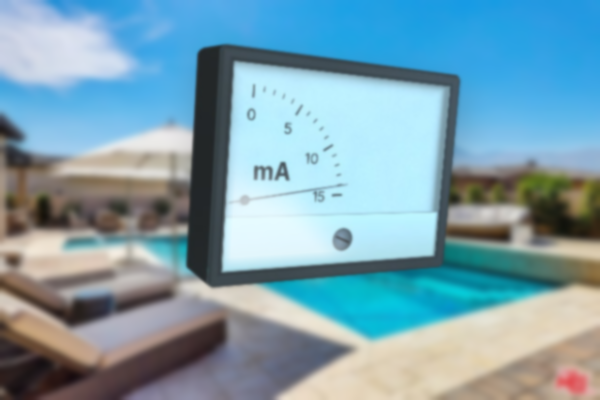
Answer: 14 mA
